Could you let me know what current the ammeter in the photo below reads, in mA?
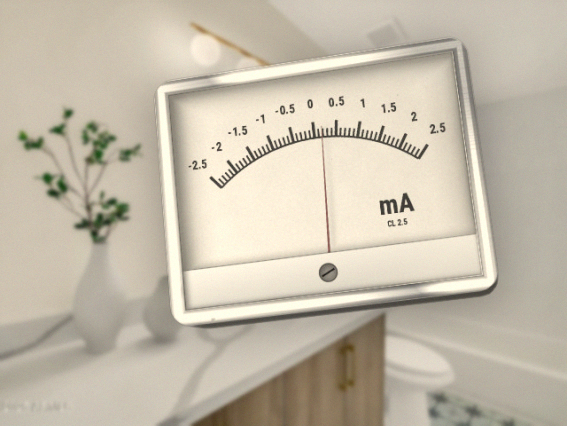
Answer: 0.2 mA
